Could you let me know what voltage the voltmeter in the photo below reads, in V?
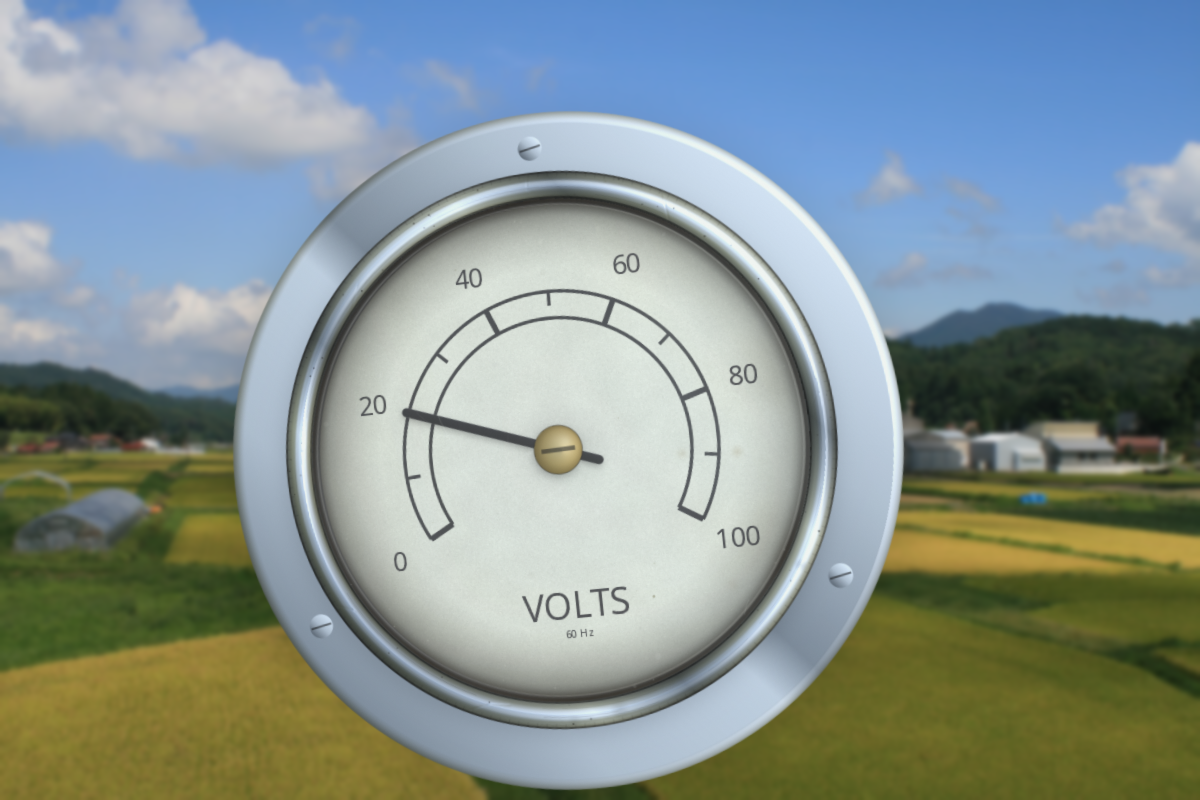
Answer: 20 V
